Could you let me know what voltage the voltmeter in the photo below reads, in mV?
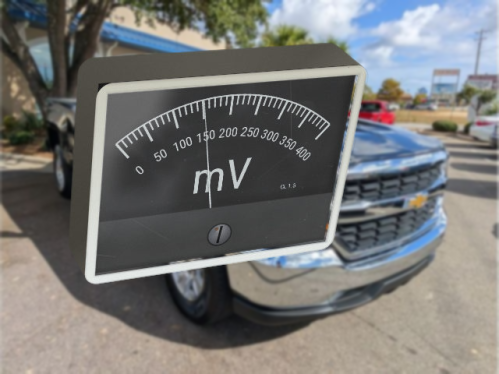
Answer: 150 mV
